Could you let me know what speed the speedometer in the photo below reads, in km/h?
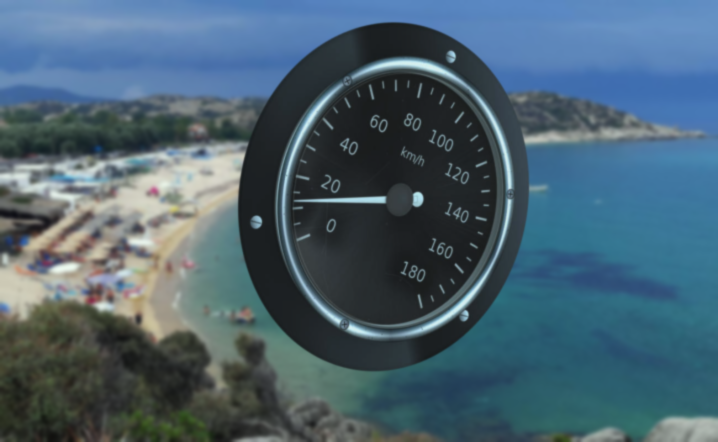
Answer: 12.5 km/h
